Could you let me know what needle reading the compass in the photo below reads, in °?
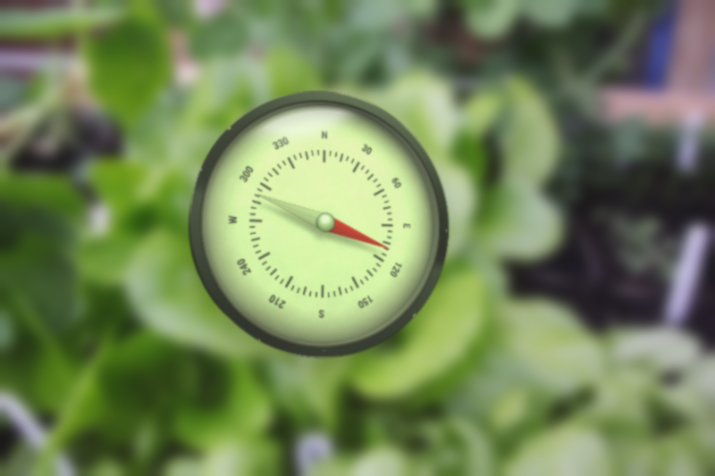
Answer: 110 °
